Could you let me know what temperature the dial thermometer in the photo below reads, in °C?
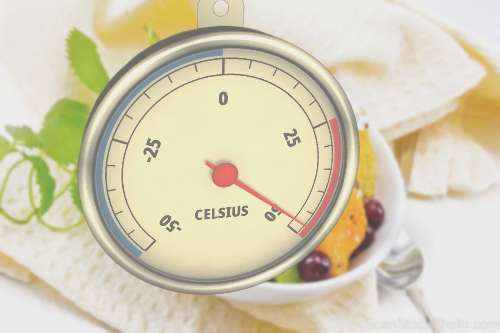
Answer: 47.5 °C
